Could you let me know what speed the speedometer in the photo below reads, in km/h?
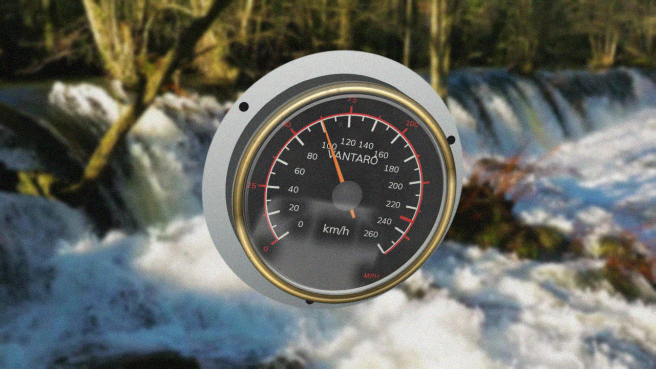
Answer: 100 km/h
